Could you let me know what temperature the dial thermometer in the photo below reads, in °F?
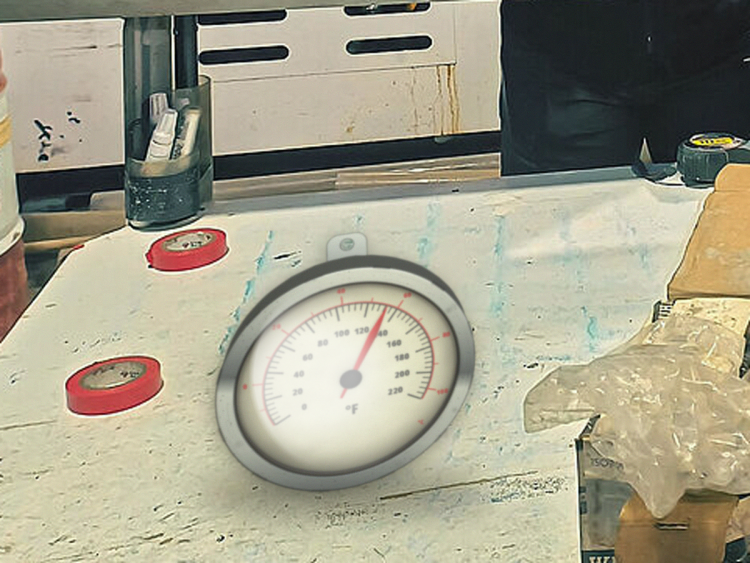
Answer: 132 °F
